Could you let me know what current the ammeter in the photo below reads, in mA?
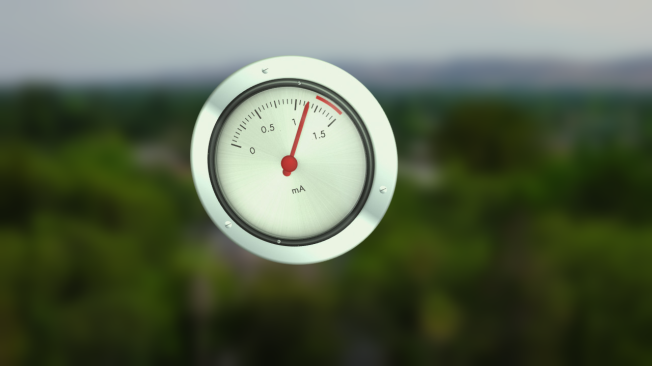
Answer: 1.15 mA
